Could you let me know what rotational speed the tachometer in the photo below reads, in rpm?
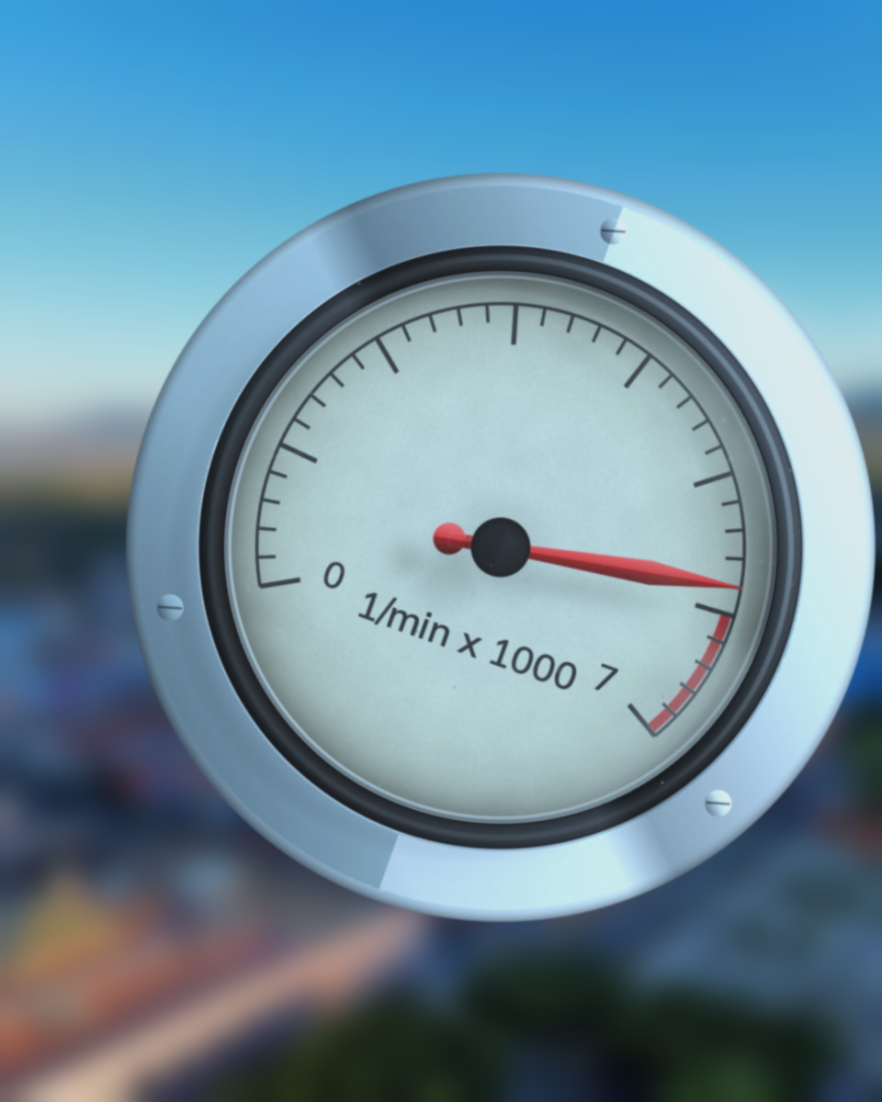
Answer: 5800 rpm
